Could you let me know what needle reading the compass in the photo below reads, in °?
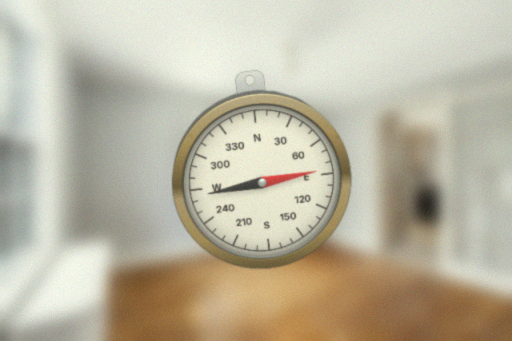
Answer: 85 °
